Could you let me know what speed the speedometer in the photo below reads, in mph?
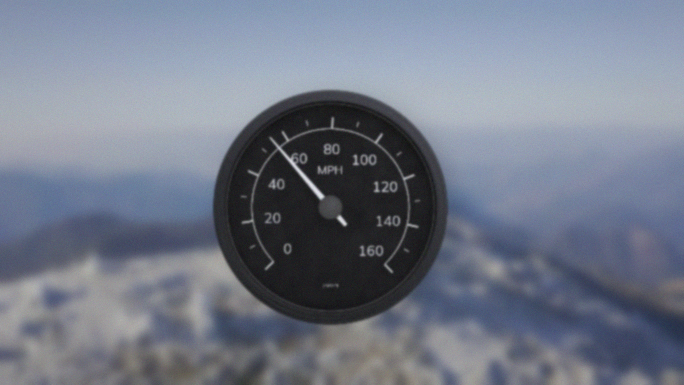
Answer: 55 mph
